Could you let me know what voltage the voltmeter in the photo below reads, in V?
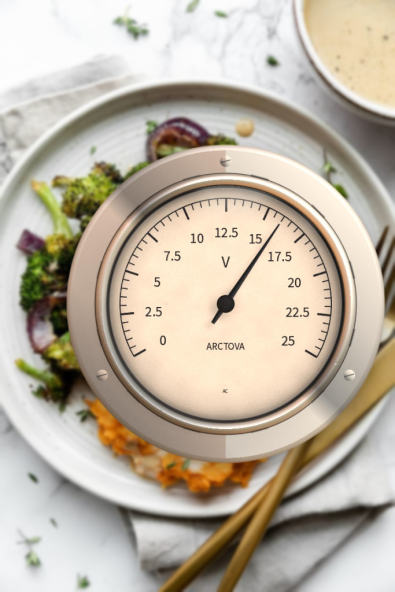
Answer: 16 V
